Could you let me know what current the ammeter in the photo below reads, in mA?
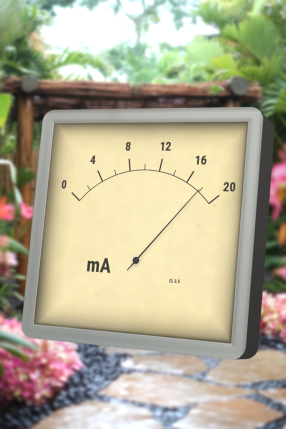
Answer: 18 mA
